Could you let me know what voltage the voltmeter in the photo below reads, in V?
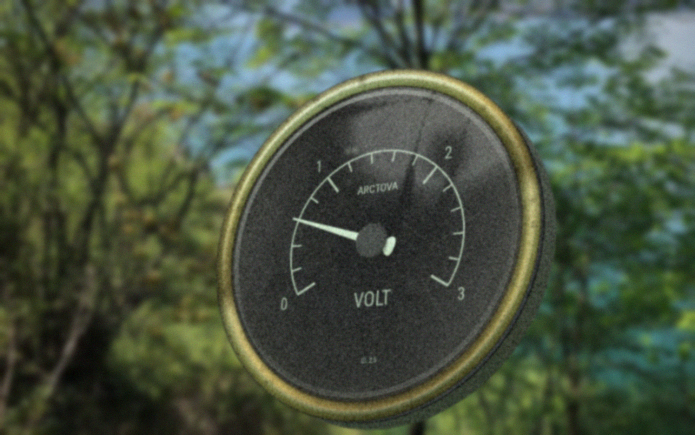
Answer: 0.6 V
